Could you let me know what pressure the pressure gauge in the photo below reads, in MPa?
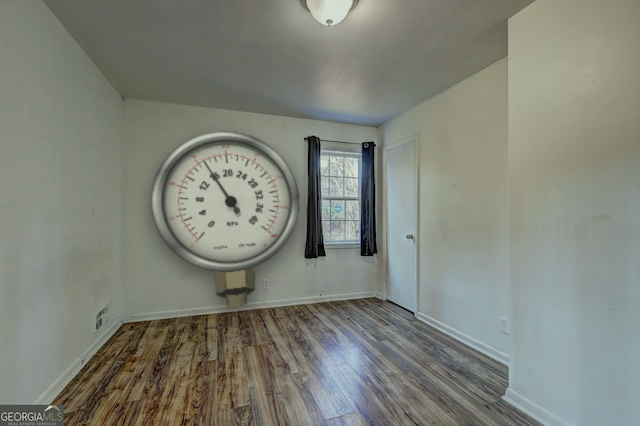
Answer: 16 MPa
